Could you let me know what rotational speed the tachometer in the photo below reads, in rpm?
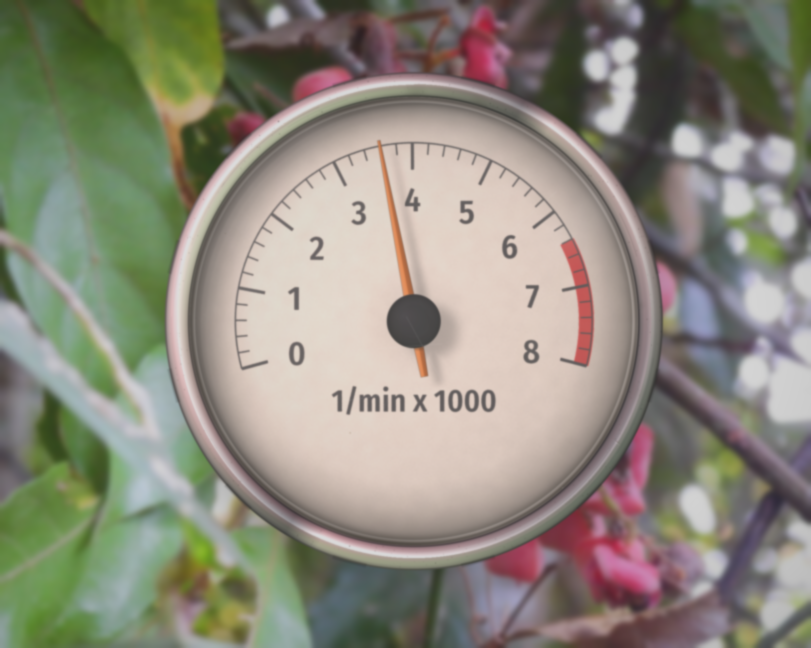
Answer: 3600 rpm
